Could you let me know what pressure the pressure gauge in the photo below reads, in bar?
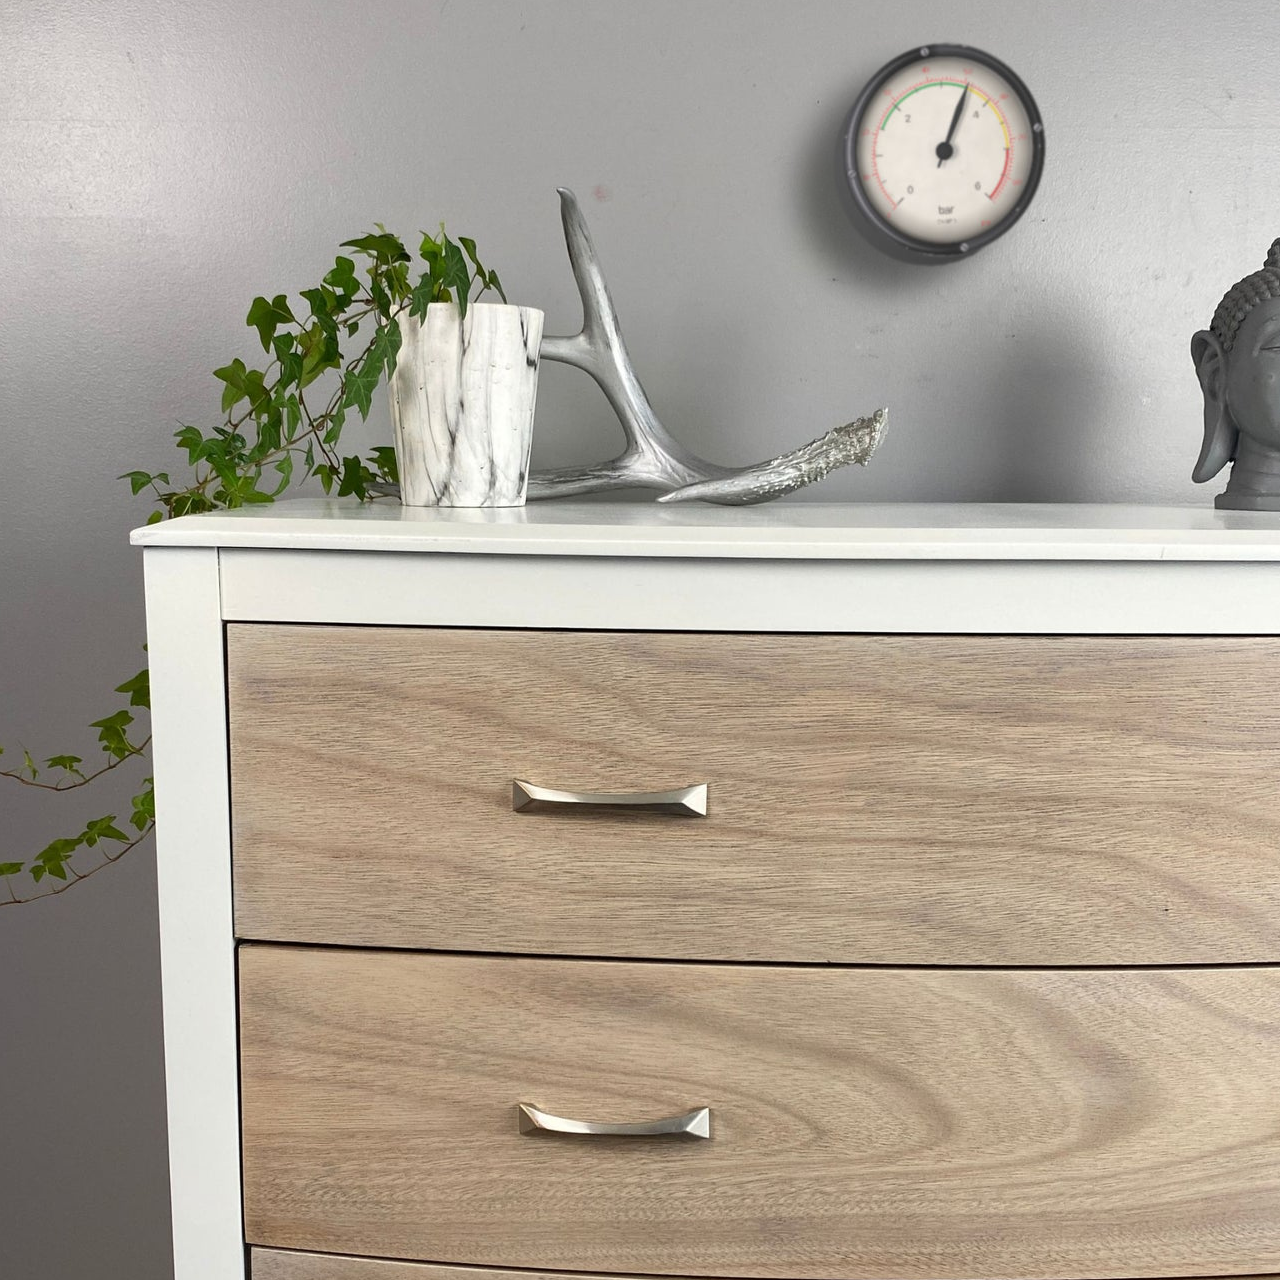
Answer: 3.5 bar
